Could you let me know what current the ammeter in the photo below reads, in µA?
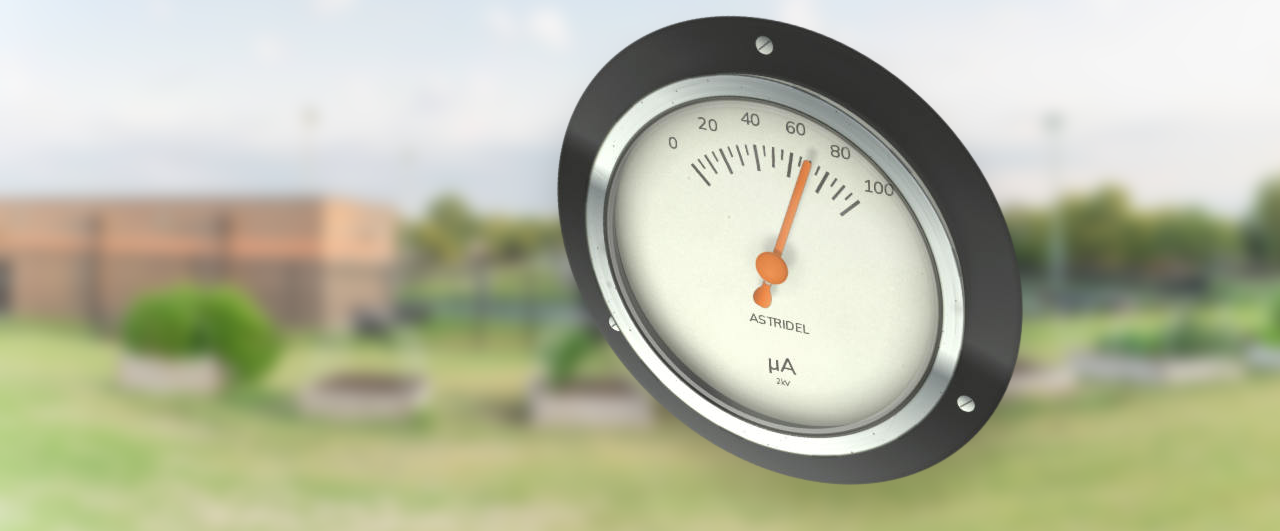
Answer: 70 µA
